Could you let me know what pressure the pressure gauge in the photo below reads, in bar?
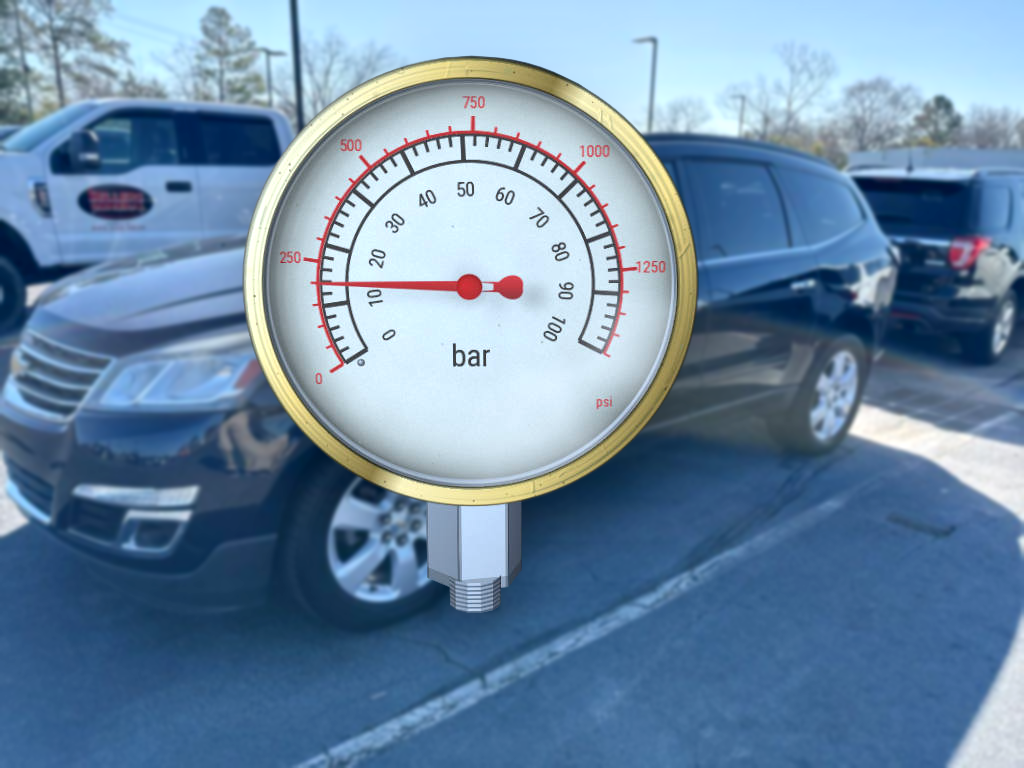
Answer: 14 bar
